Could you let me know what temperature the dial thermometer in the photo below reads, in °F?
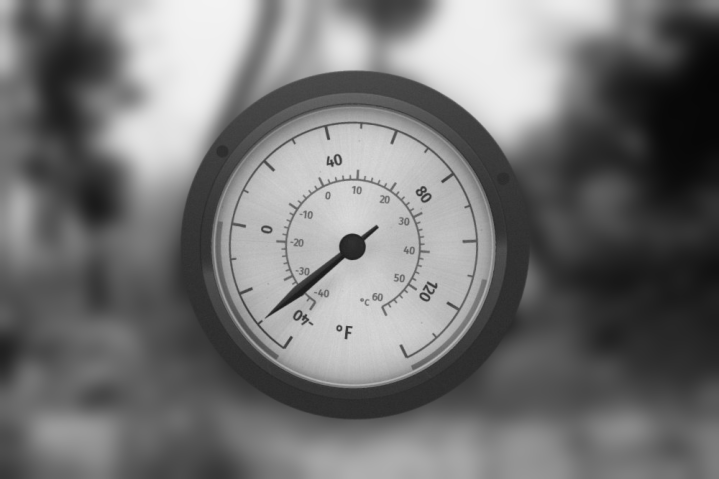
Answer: -30 °F
